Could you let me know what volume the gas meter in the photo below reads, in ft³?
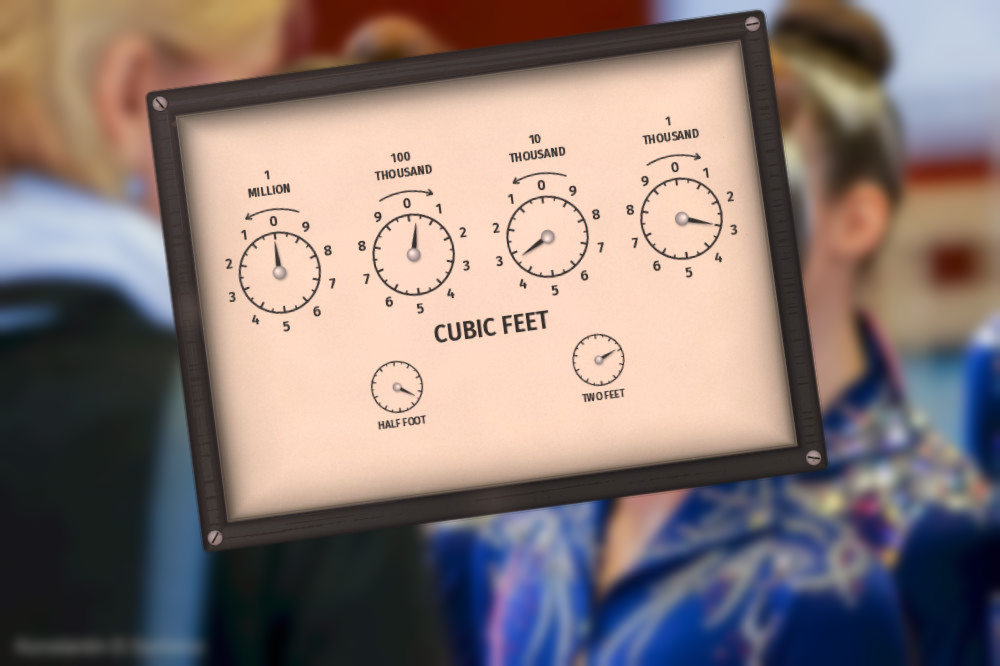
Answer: 3300 ft³
